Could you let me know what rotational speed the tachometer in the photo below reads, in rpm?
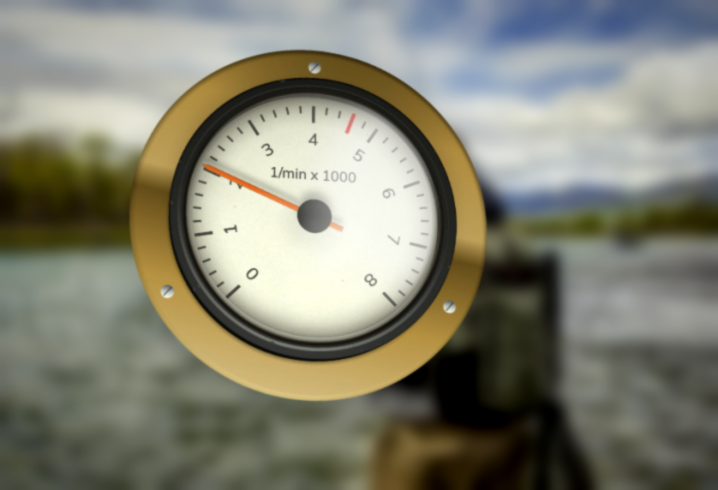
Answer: 2000 rpm
